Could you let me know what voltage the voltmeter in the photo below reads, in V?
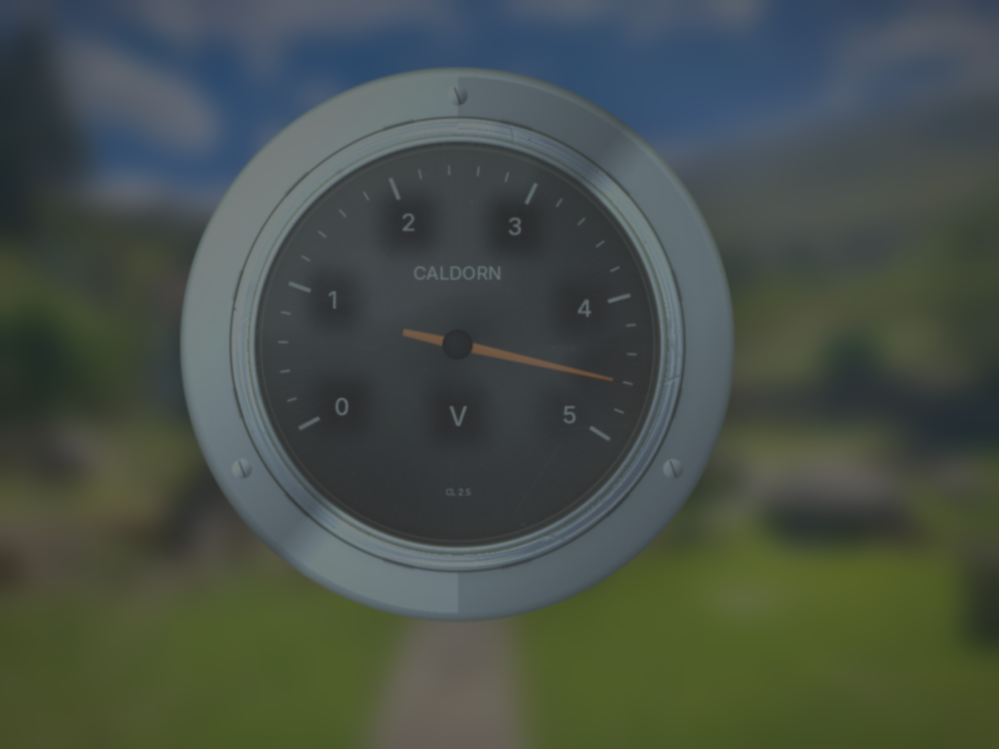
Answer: 4.6 V
